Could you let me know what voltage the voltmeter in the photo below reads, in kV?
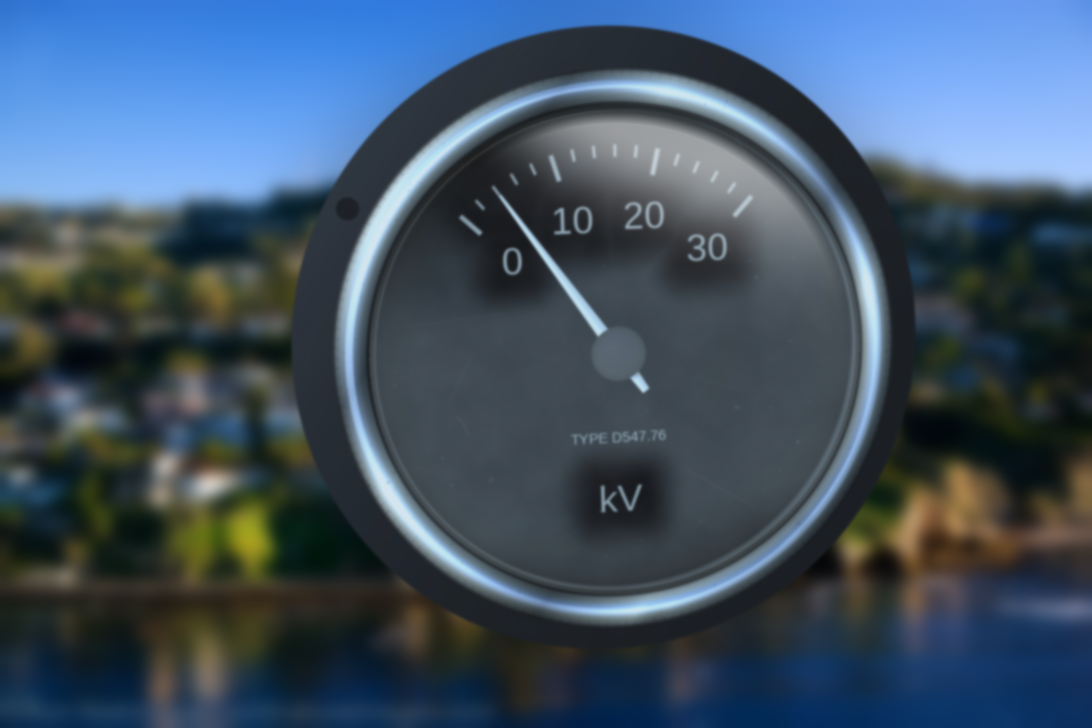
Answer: 4 kV
